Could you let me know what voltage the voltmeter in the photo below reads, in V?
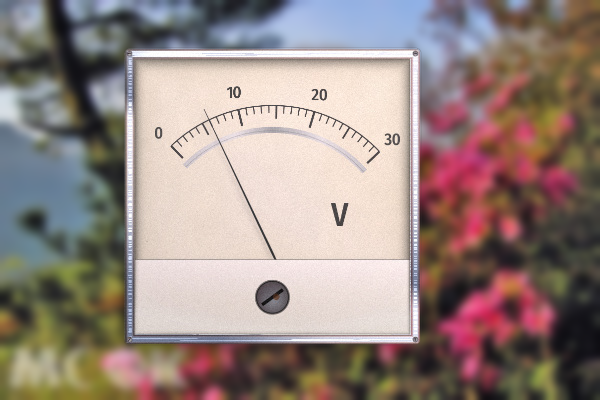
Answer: 6 V
